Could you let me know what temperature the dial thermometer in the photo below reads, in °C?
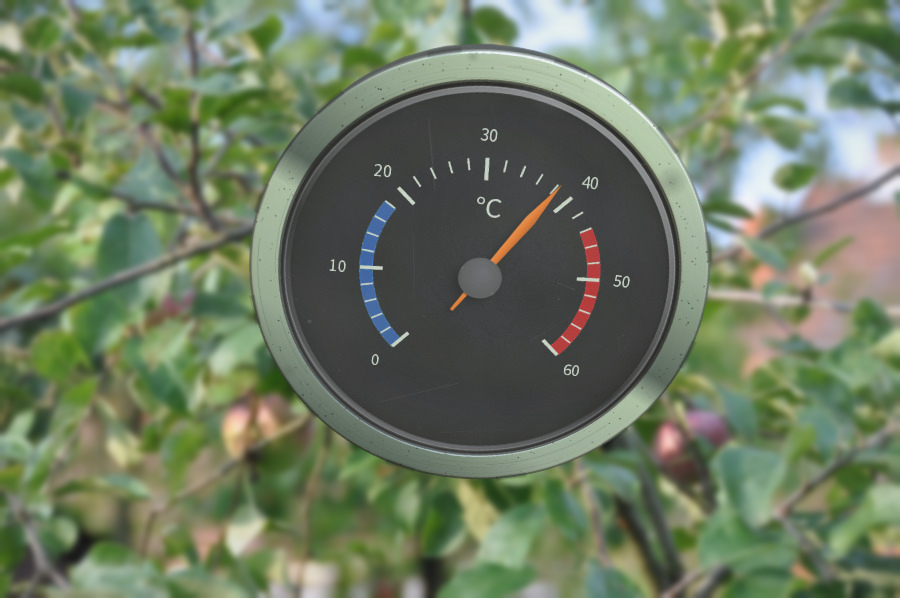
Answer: 38 °C
